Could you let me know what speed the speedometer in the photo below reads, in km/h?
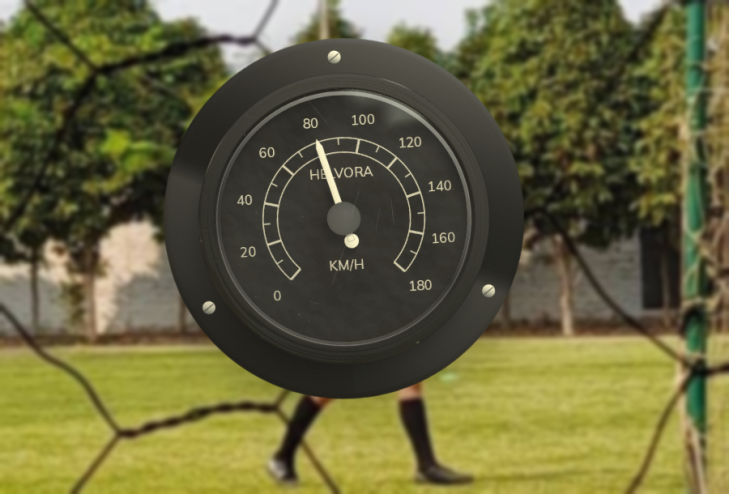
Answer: 80 km/h
